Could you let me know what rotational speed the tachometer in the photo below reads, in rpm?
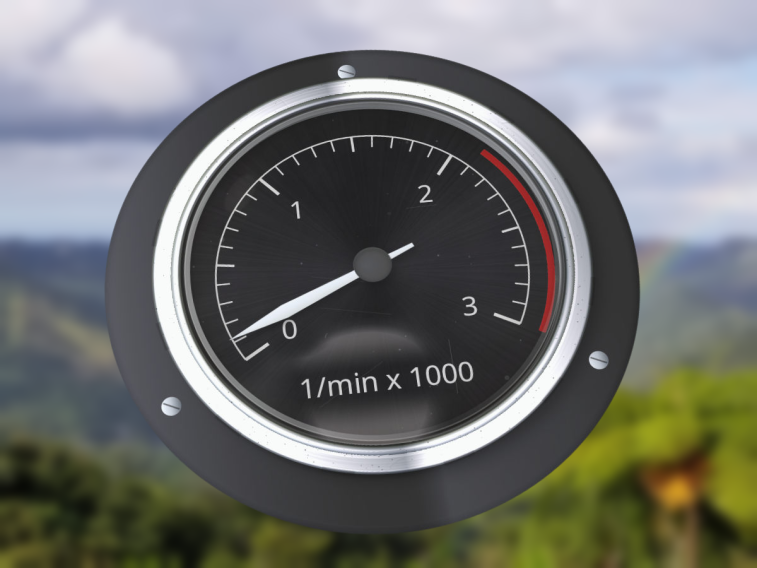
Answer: 100 rpm
